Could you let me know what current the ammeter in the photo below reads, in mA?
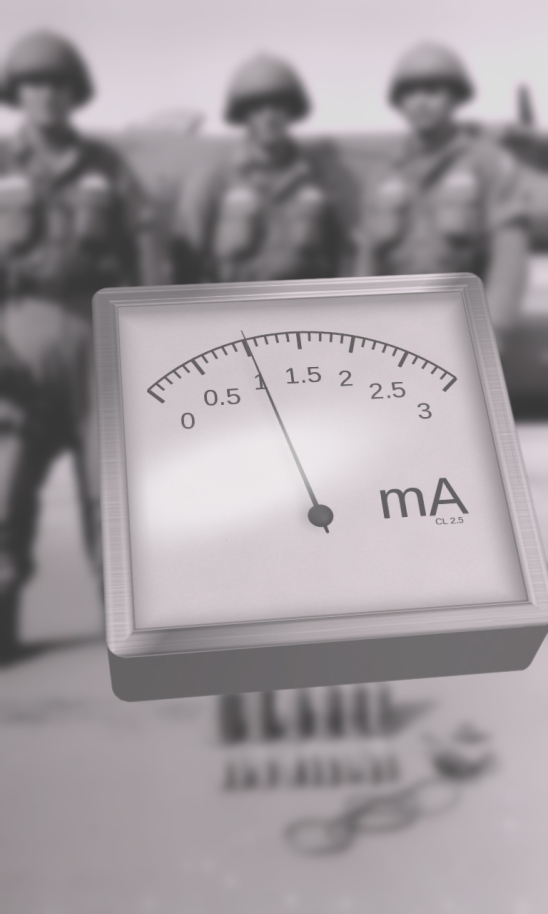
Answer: 1 mA
